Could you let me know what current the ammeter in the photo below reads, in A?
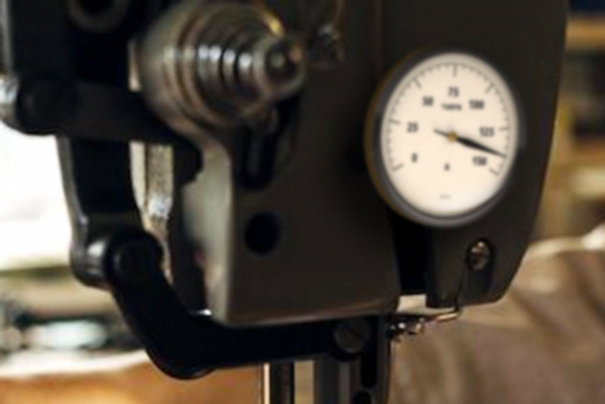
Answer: 140 A
